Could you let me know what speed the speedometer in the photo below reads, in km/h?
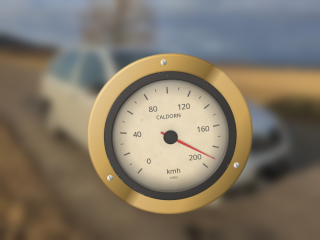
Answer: 190 km/h
